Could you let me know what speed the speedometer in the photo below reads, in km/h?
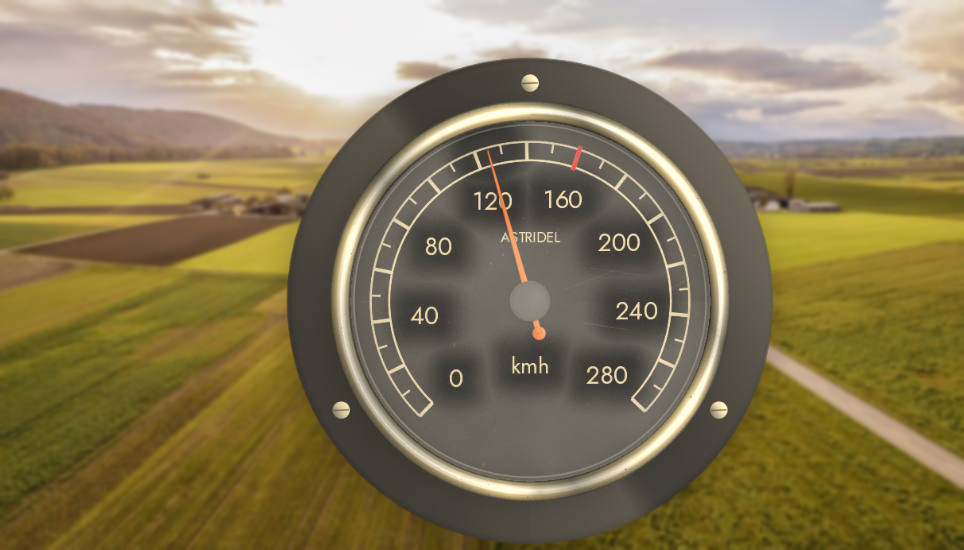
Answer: 125 km/h
